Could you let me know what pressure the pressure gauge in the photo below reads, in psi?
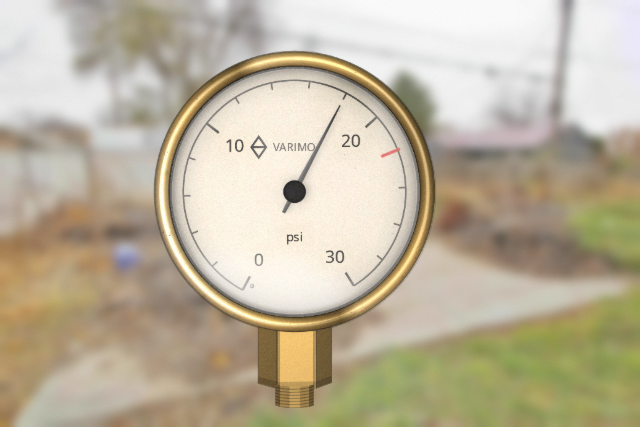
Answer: 18 psi
